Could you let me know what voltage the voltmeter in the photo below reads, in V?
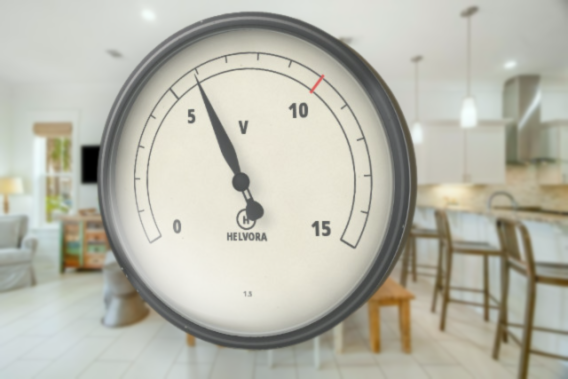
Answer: 6 V
